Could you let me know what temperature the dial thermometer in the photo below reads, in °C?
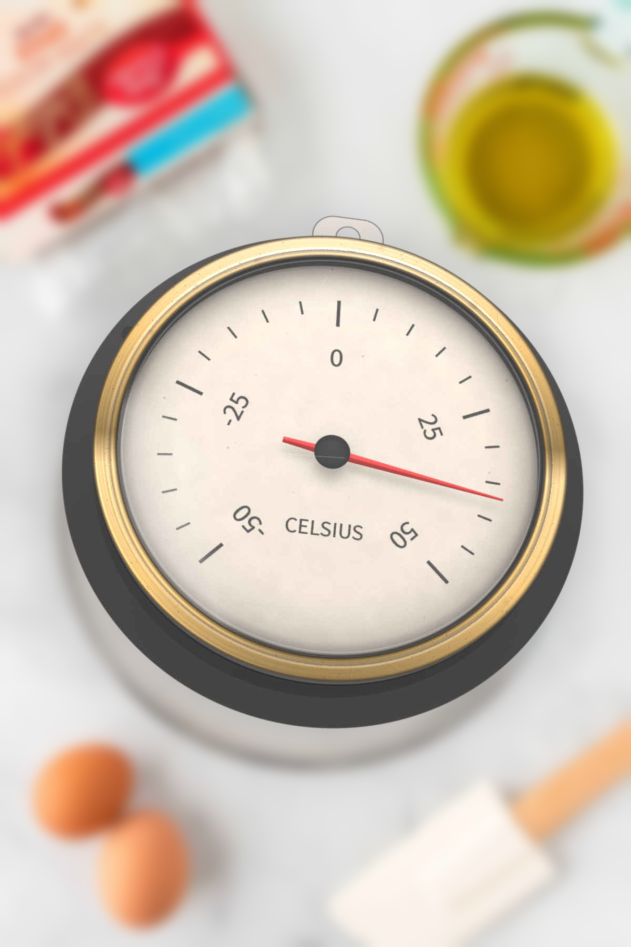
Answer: 37.5 °C
